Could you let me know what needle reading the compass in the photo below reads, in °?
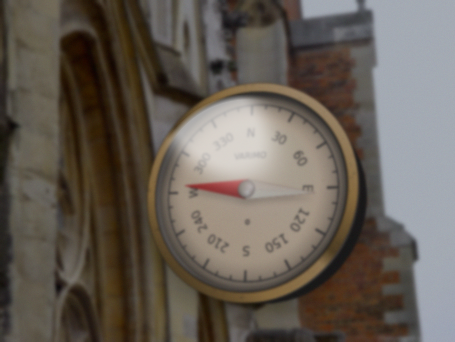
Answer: 275 °
